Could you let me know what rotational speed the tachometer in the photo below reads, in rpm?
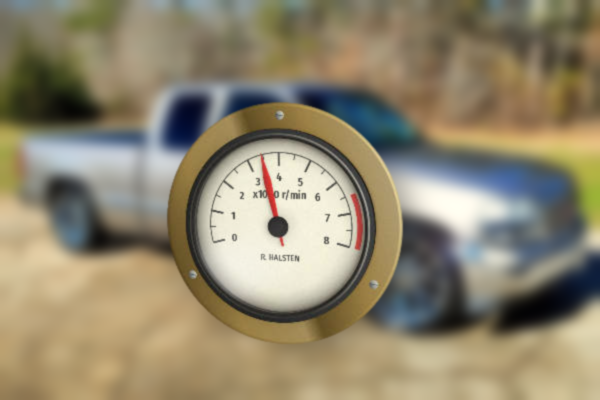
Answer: 3500 rpm
